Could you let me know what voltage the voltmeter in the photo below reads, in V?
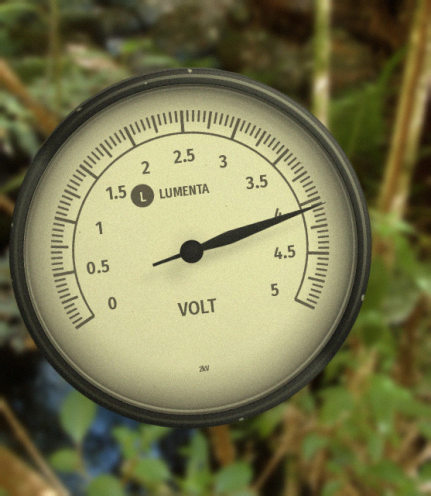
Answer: 4.05 V
